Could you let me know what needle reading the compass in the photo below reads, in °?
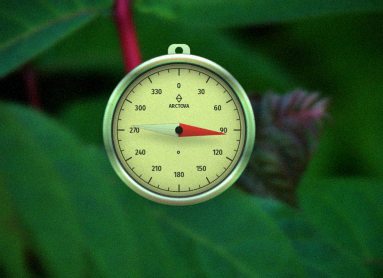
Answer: 95 °
